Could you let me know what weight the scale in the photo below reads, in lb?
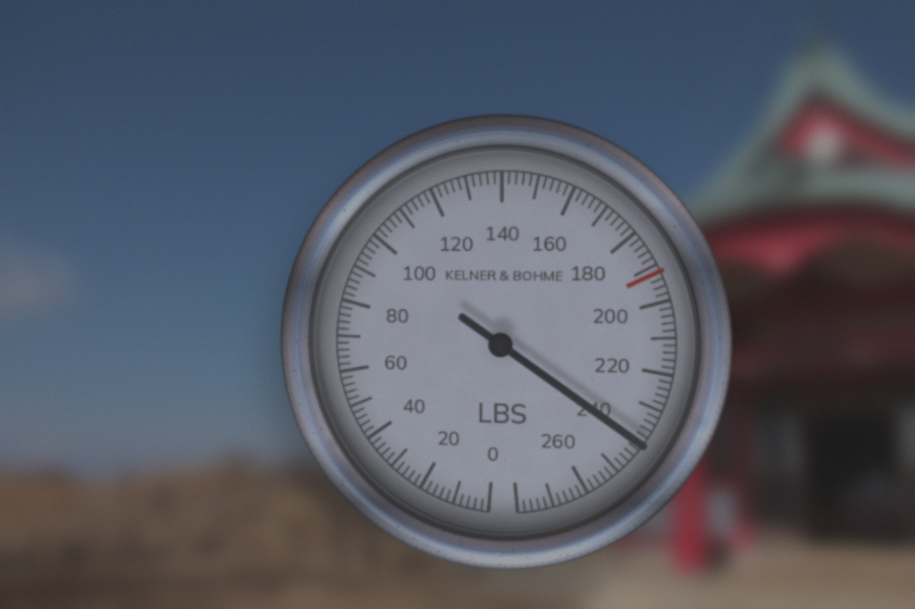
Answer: 240 lb
